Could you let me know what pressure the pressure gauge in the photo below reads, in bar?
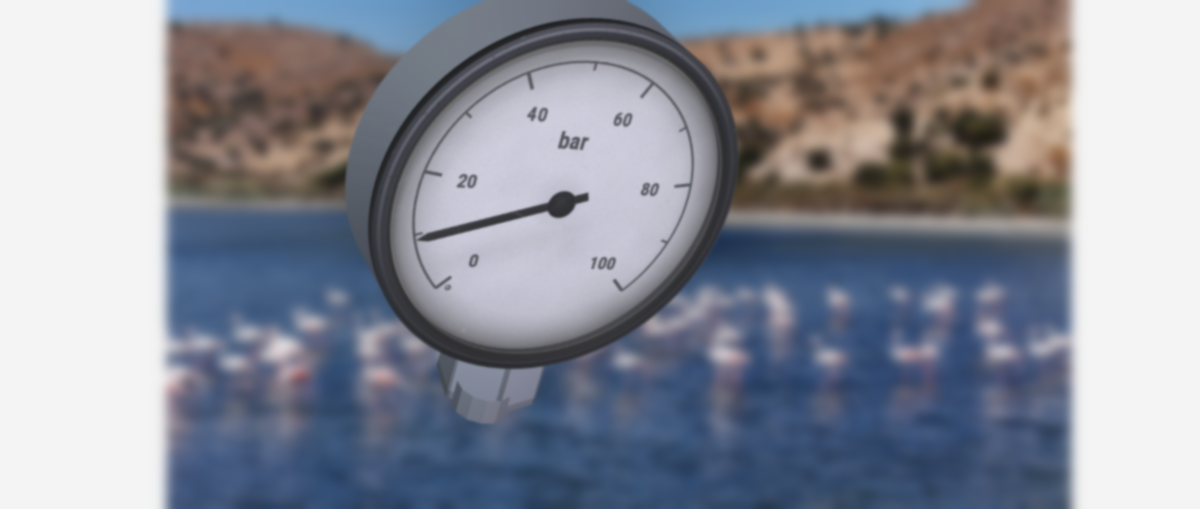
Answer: 10 bar
